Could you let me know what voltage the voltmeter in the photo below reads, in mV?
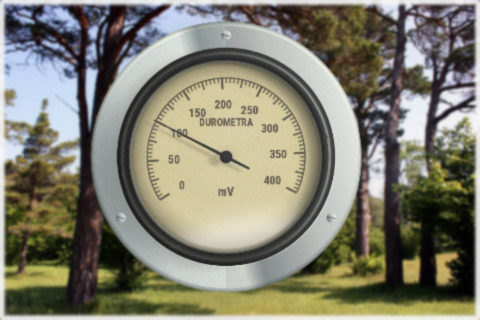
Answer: 100 mV
